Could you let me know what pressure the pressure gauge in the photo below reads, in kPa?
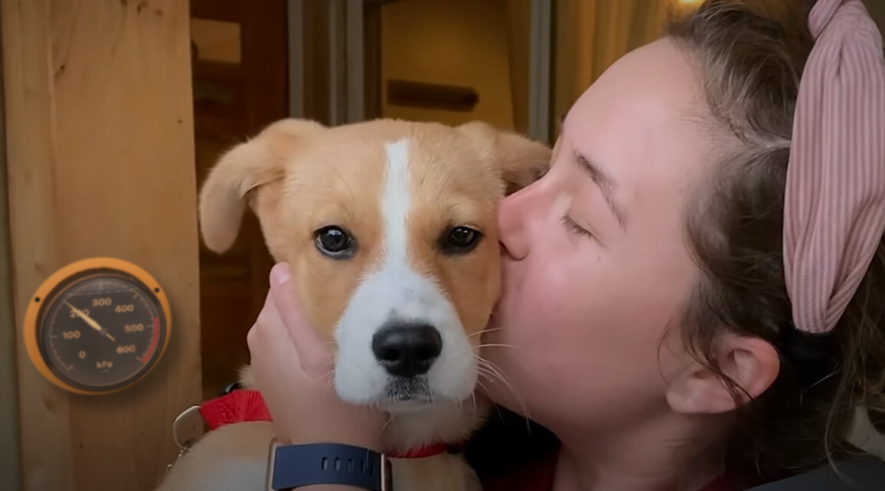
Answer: 200 kPa
